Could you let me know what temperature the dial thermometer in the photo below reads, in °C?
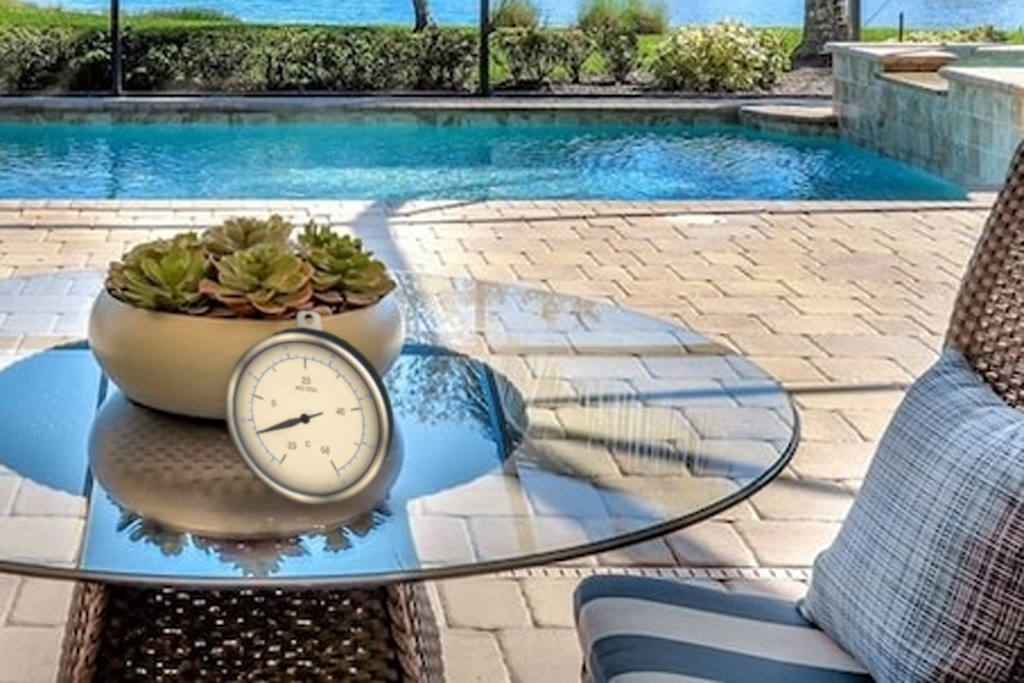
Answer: -10 °C
